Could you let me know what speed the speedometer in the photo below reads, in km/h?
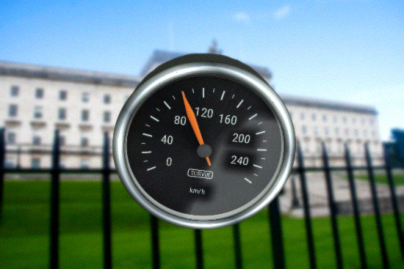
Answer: 100 km/h
